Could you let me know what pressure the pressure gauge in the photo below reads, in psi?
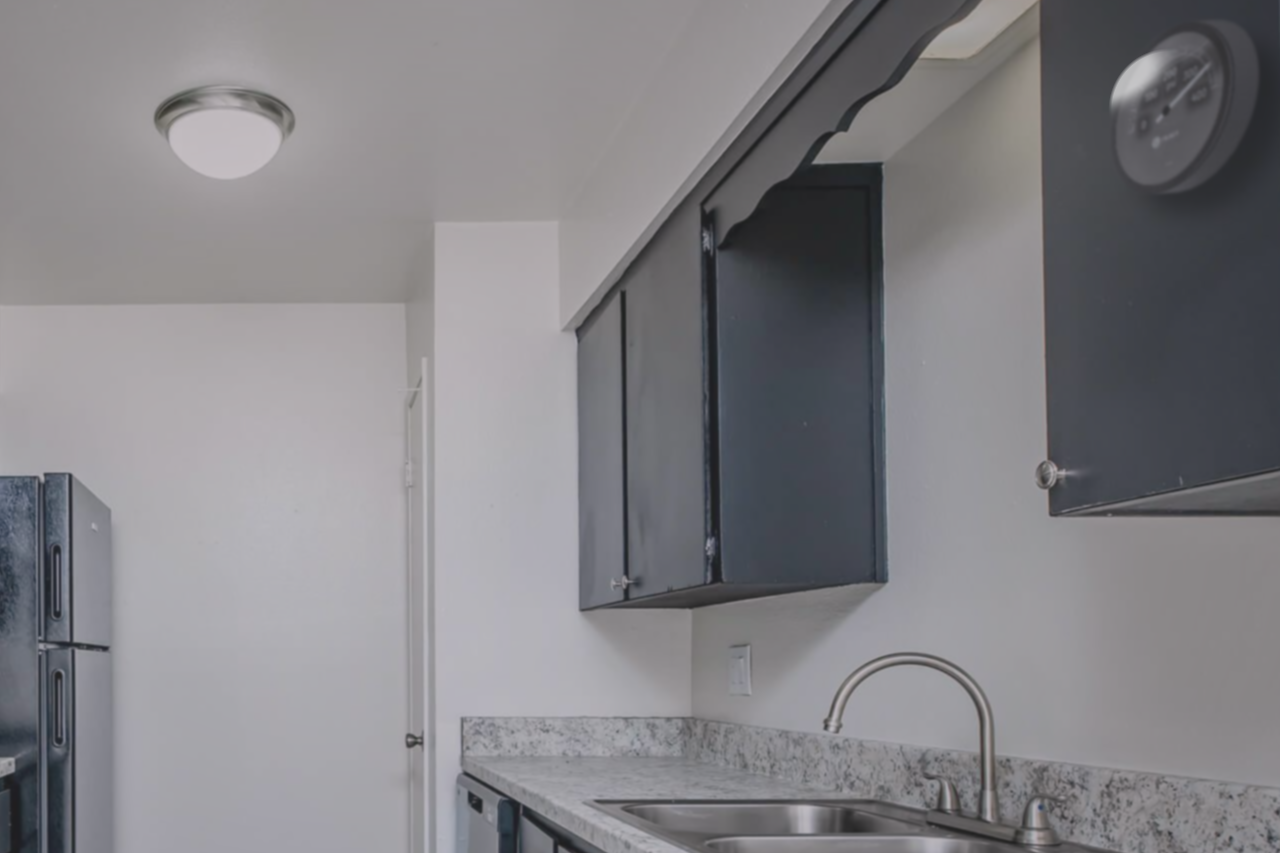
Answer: 350 psi
